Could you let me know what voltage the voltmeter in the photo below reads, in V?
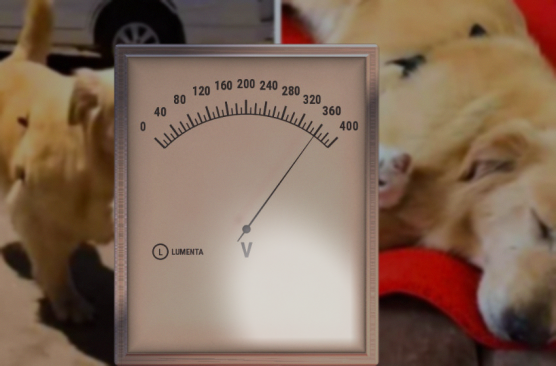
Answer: 360 V
